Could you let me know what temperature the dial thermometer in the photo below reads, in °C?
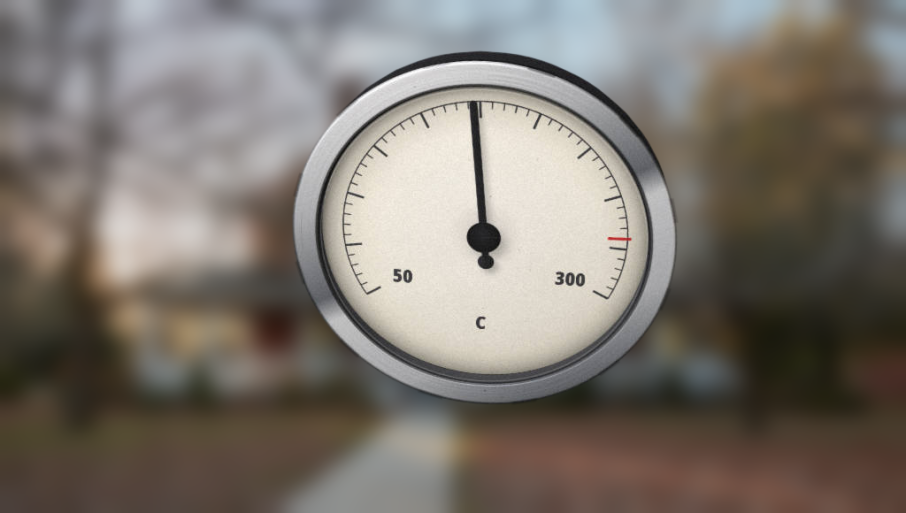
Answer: 172.5 °C
